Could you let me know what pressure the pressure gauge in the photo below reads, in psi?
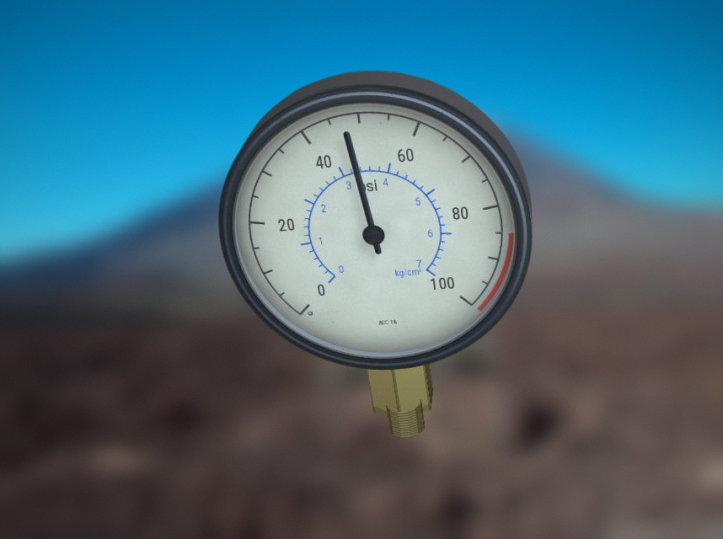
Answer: 47.5 psi
